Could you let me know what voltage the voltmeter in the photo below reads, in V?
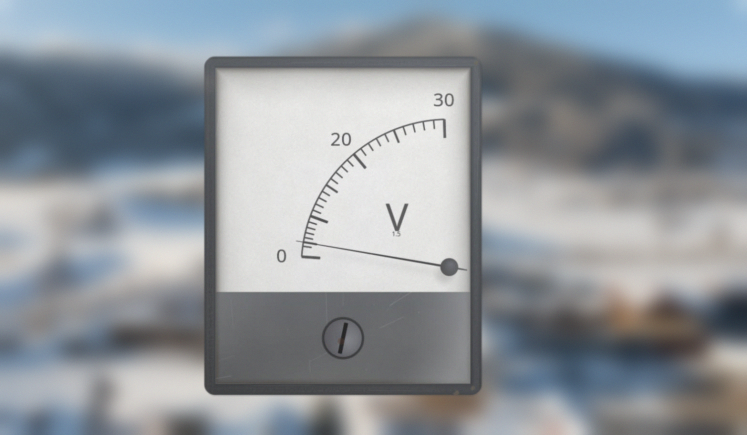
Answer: 5 V
